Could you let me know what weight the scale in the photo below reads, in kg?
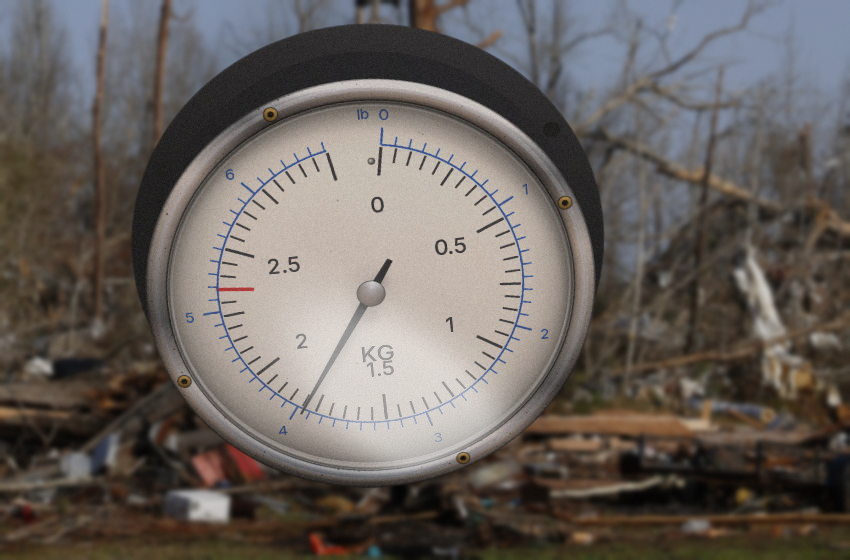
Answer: 1.8 kg
